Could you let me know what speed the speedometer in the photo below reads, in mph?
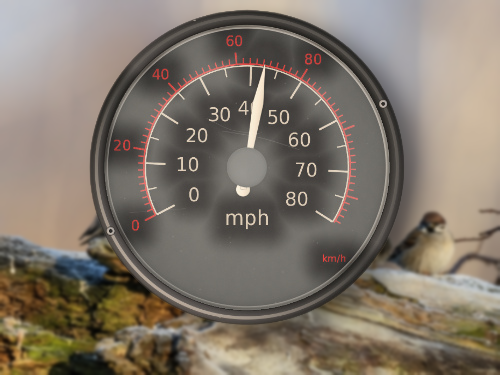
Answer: 42.5 mph
